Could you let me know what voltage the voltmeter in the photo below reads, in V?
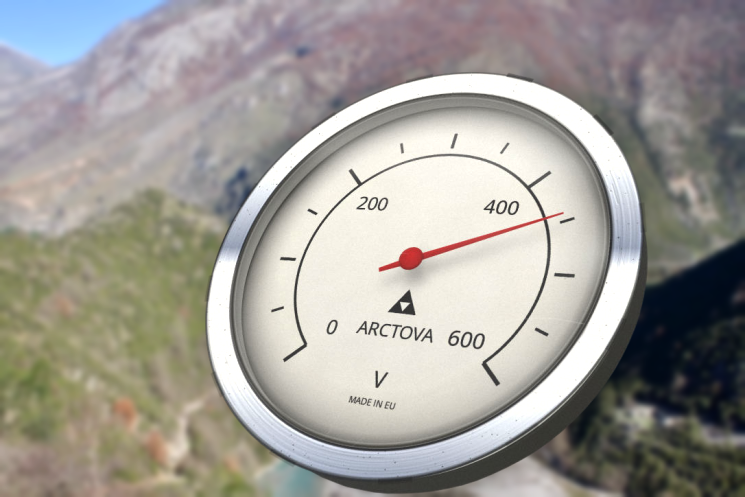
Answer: 450 V
